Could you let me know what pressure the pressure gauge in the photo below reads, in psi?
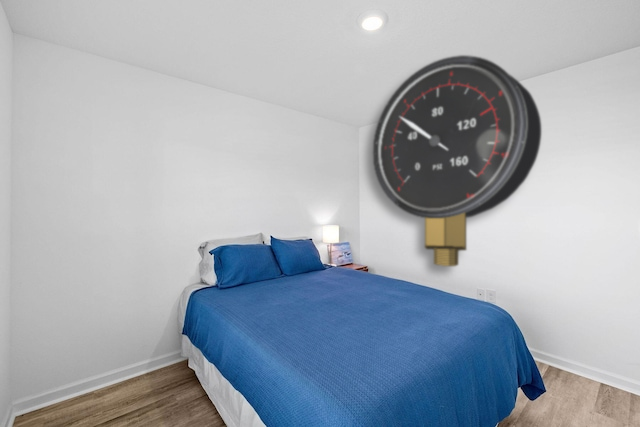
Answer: 50 psi
